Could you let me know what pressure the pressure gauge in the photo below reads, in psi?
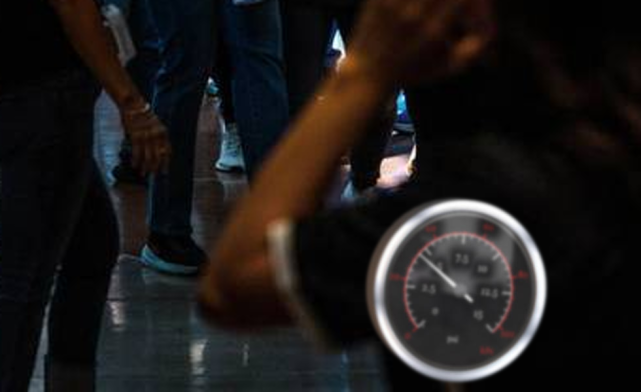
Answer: 4.5 psi
